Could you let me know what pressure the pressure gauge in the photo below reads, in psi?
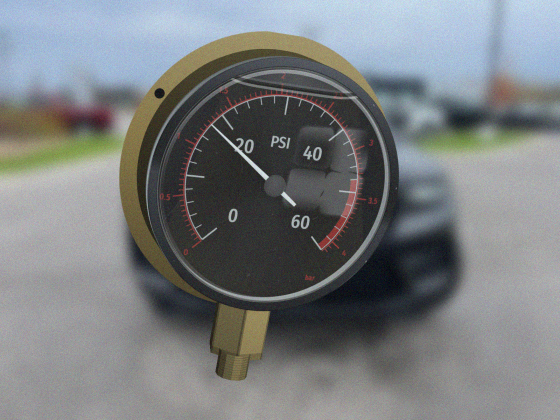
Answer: 18 psi
